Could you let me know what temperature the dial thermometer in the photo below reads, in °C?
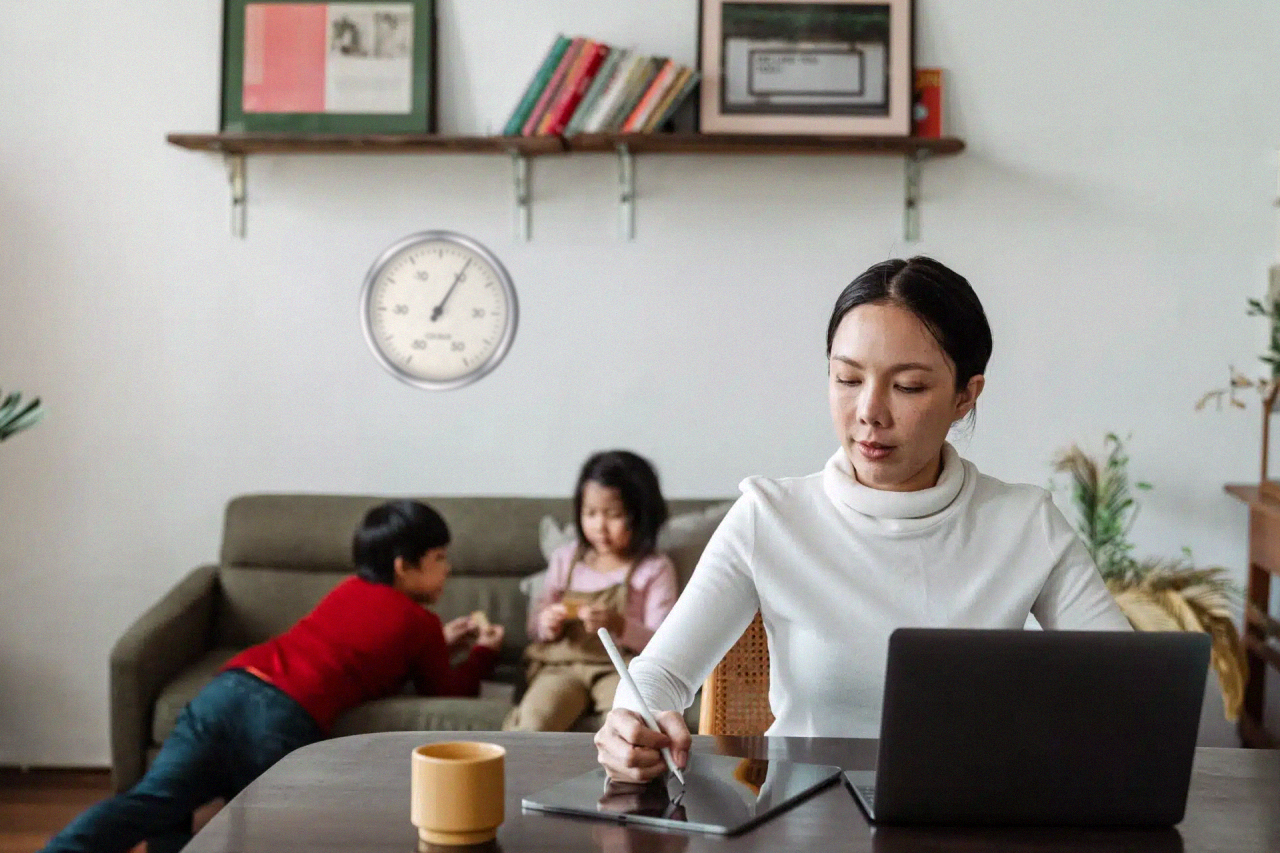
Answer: 10 °C
